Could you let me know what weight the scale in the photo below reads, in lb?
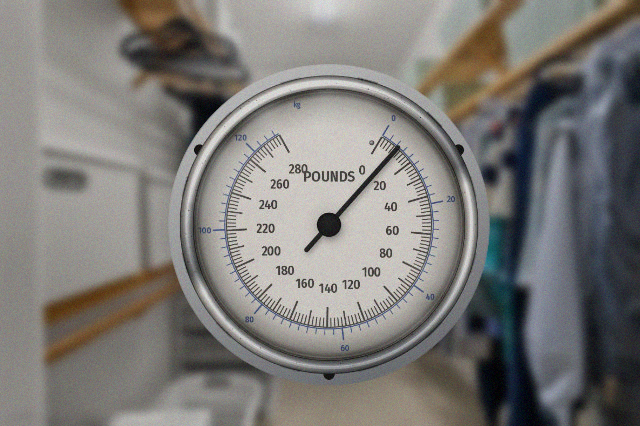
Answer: 10 lb
